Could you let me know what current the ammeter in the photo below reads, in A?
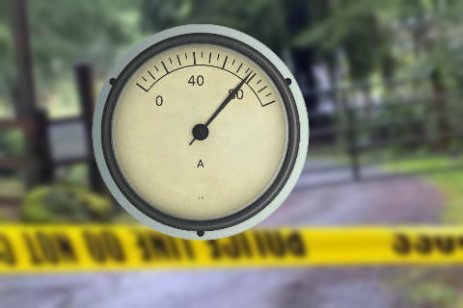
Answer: 77.5 A
